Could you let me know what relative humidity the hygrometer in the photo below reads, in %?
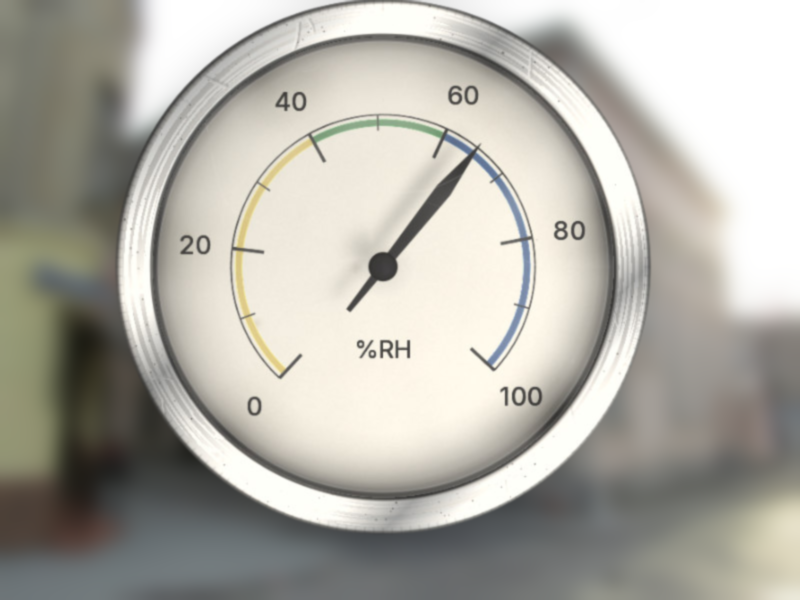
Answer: 65 %
